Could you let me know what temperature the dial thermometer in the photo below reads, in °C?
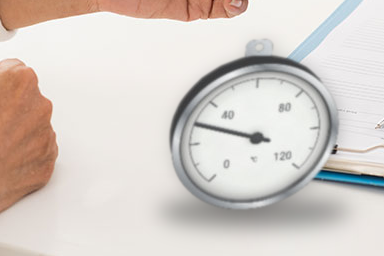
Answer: 30 °C
